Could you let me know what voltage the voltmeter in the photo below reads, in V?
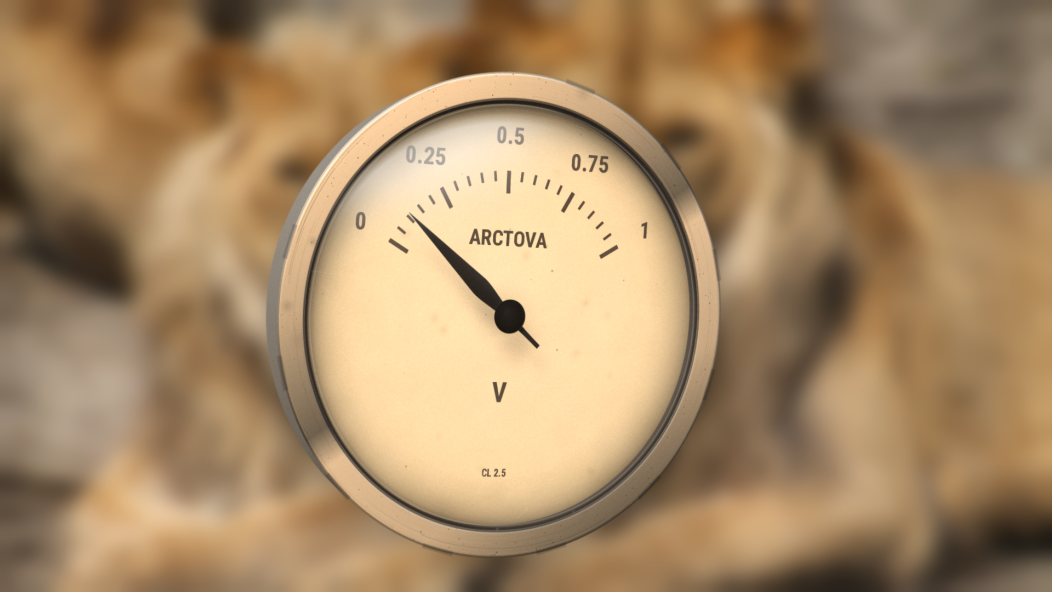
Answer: 0.1 V
